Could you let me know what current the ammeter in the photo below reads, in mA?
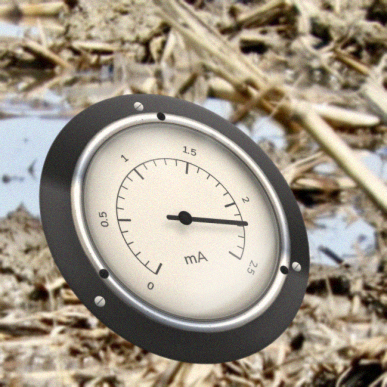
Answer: 2.2 mA
